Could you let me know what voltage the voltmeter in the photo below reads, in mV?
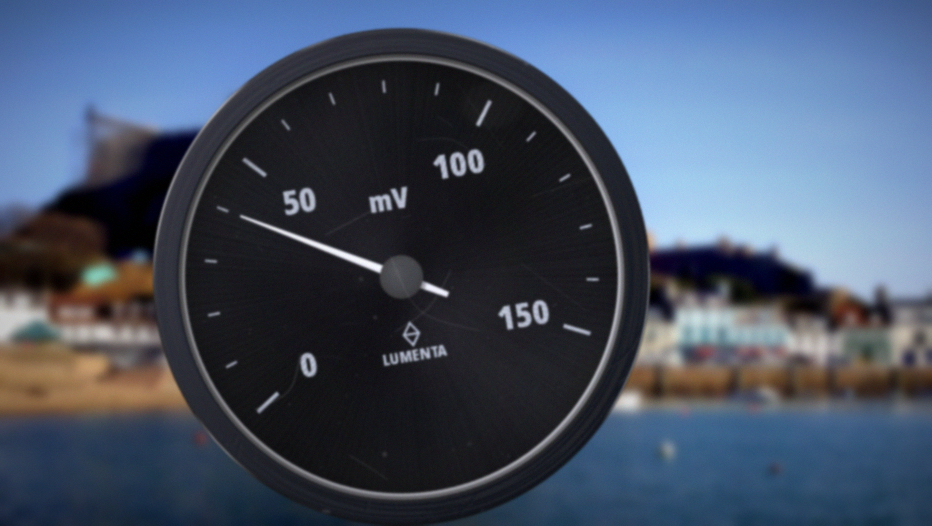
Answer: 40 mV
